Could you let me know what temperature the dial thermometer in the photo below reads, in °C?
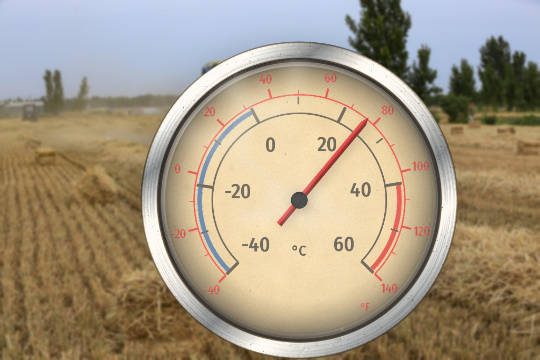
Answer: 25 °C
